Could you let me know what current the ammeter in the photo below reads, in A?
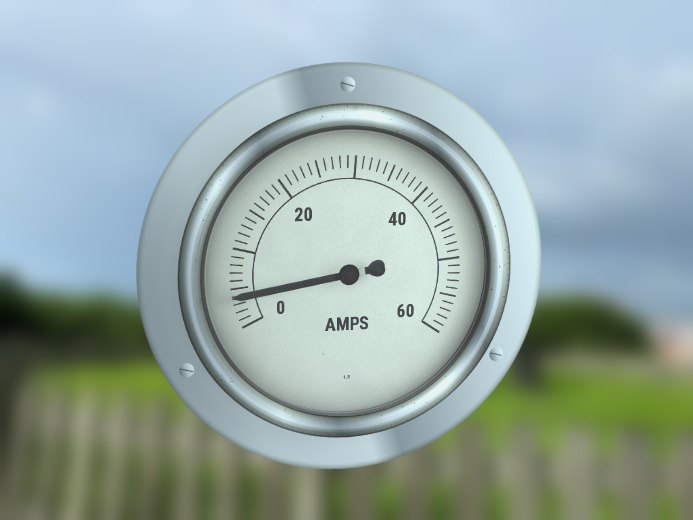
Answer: 4 A
